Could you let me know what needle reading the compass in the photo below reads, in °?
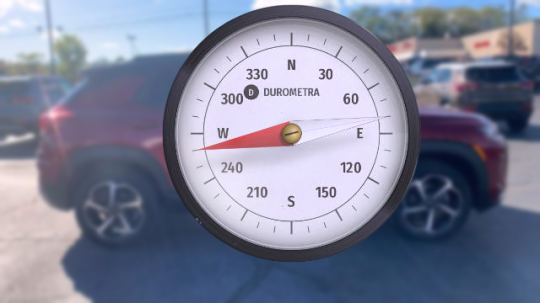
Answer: 260 °
